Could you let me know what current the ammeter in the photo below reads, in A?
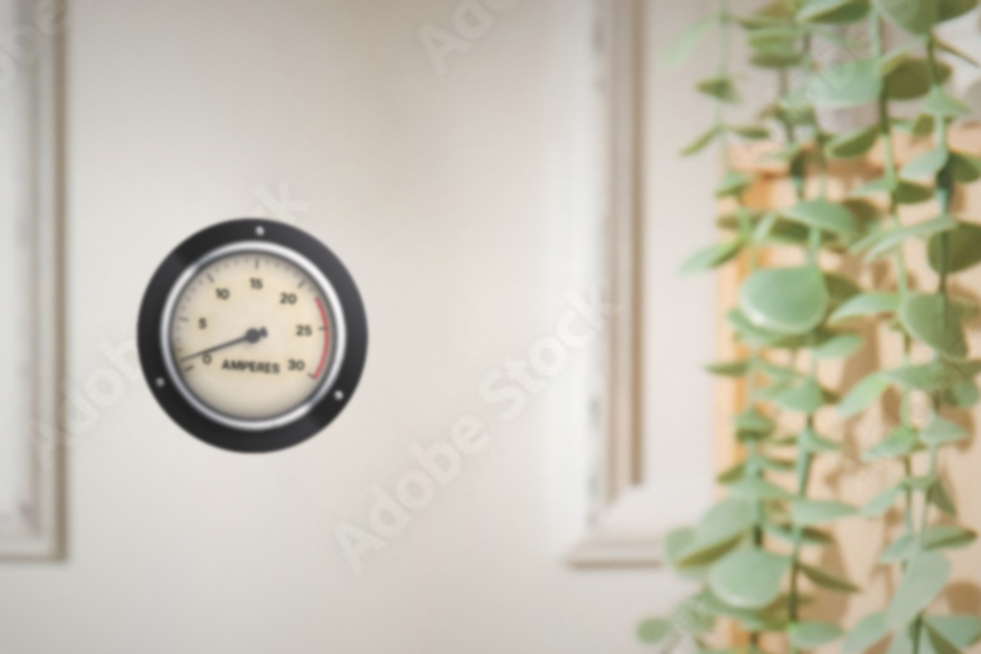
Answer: 1 A
